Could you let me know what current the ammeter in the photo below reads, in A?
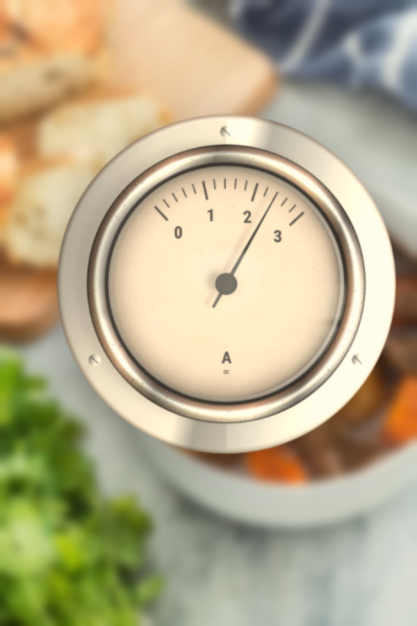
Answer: 2.4 A
